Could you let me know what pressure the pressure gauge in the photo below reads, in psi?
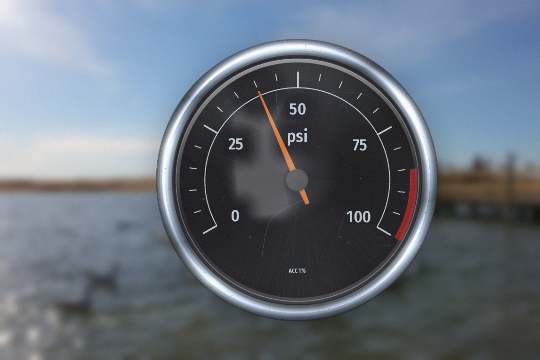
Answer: 40 psi
